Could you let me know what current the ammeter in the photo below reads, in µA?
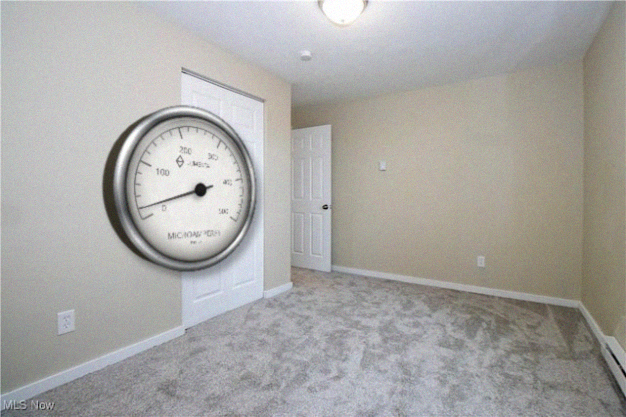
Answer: 20 µA
